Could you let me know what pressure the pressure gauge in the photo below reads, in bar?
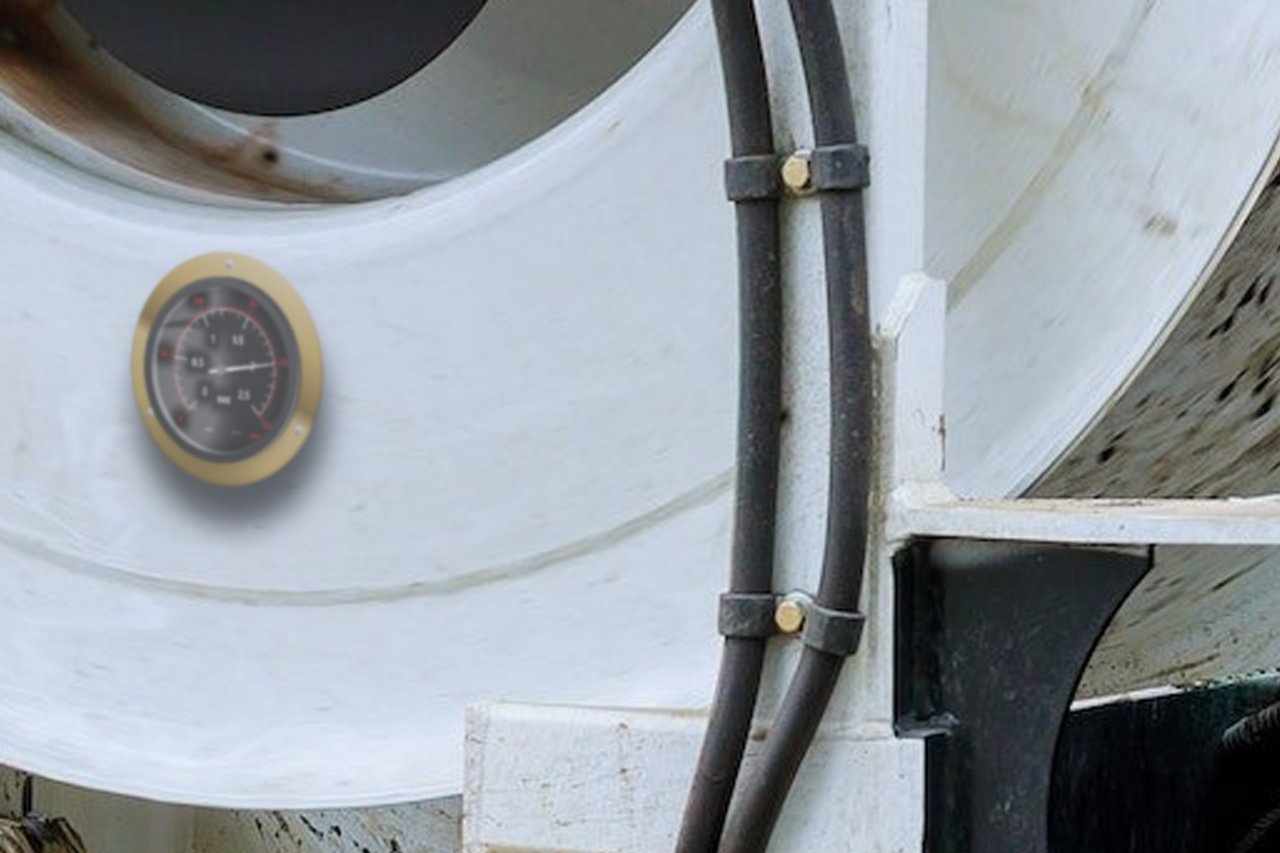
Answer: 2 bar
